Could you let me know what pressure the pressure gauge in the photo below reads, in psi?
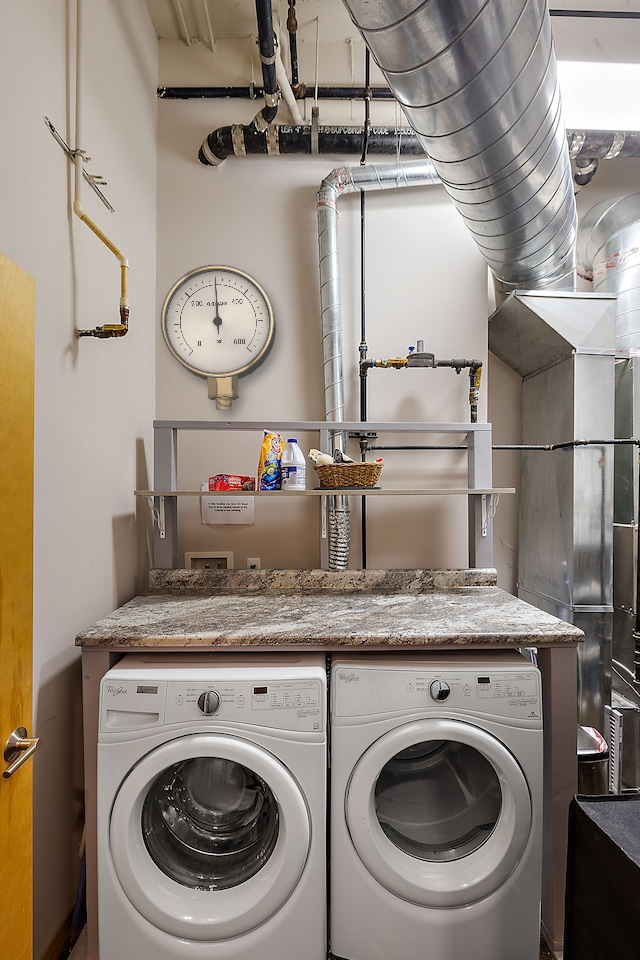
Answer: 300 psi
